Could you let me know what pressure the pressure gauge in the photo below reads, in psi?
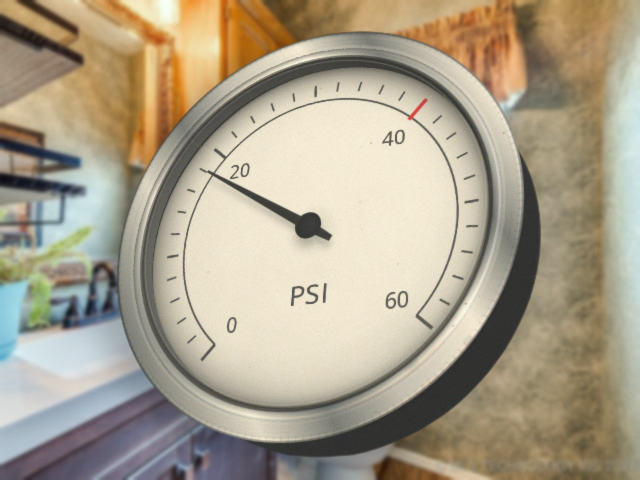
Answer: 18 psi
